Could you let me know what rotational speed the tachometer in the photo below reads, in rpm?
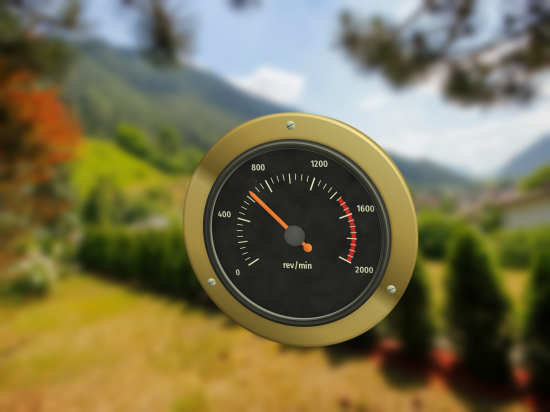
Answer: 650 rpm
